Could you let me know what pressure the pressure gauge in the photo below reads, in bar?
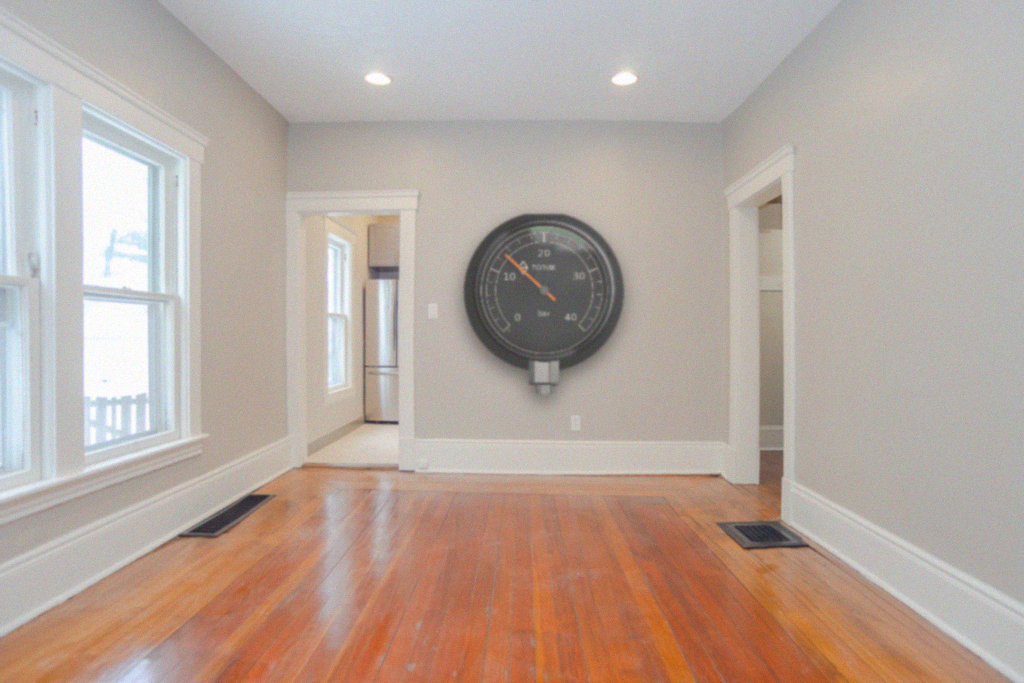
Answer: 13 bar
